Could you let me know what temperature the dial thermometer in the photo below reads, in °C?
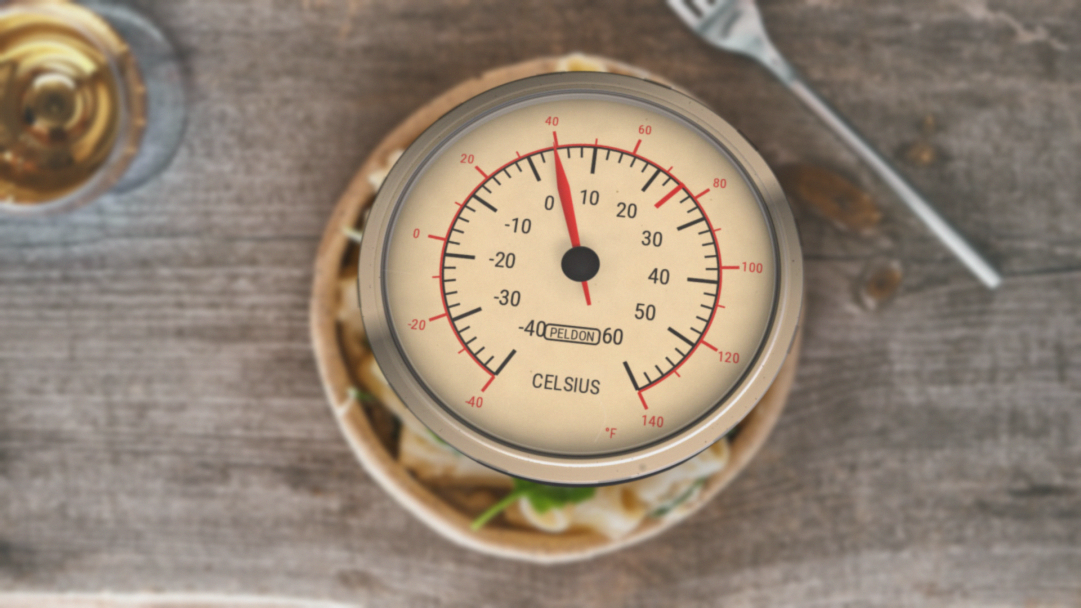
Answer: 4 °C
